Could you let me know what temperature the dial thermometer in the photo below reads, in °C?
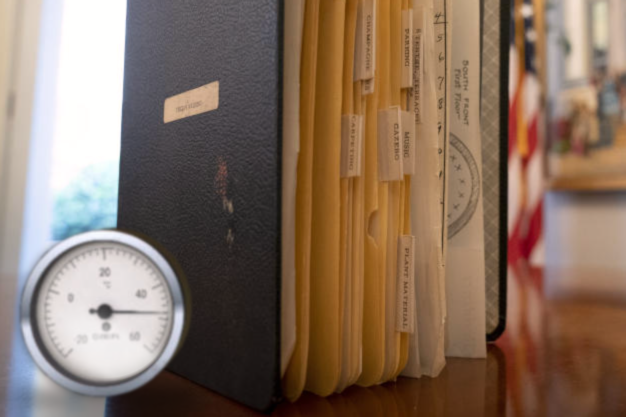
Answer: 48 °C
